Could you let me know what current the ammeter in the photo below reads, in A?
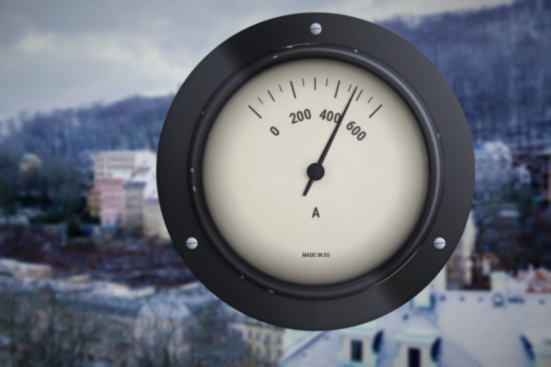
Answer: 475 A
